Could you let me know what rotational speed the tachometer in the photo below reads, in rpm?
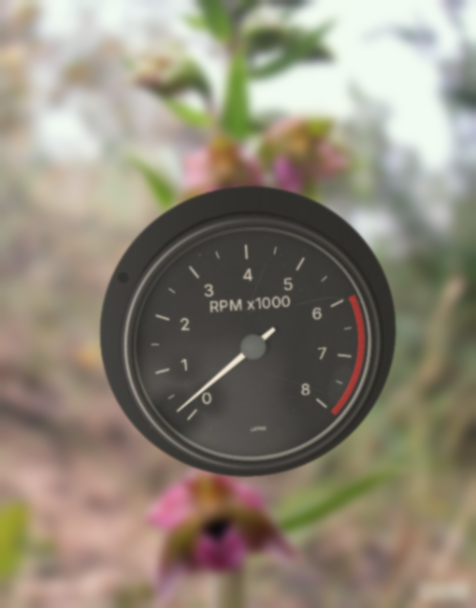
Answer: 250 rpm
